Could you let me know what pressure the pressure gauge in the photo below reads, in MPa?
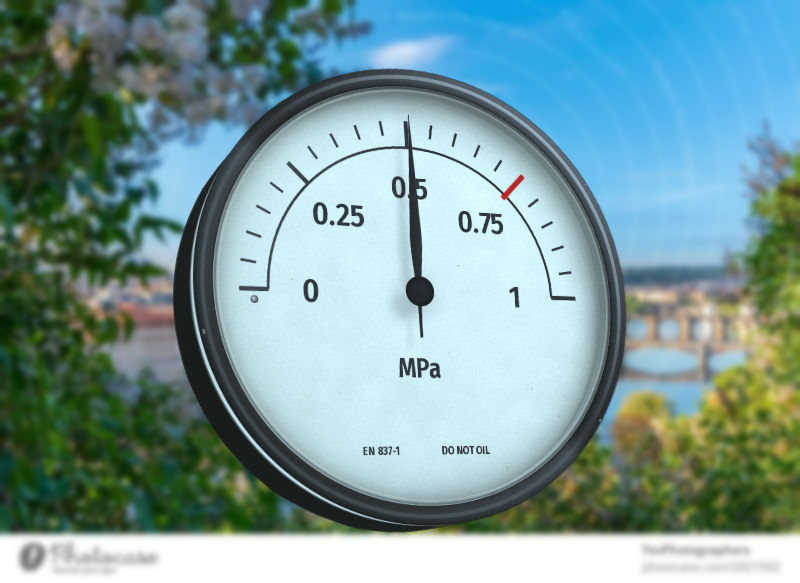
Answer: 0.5 MPa
